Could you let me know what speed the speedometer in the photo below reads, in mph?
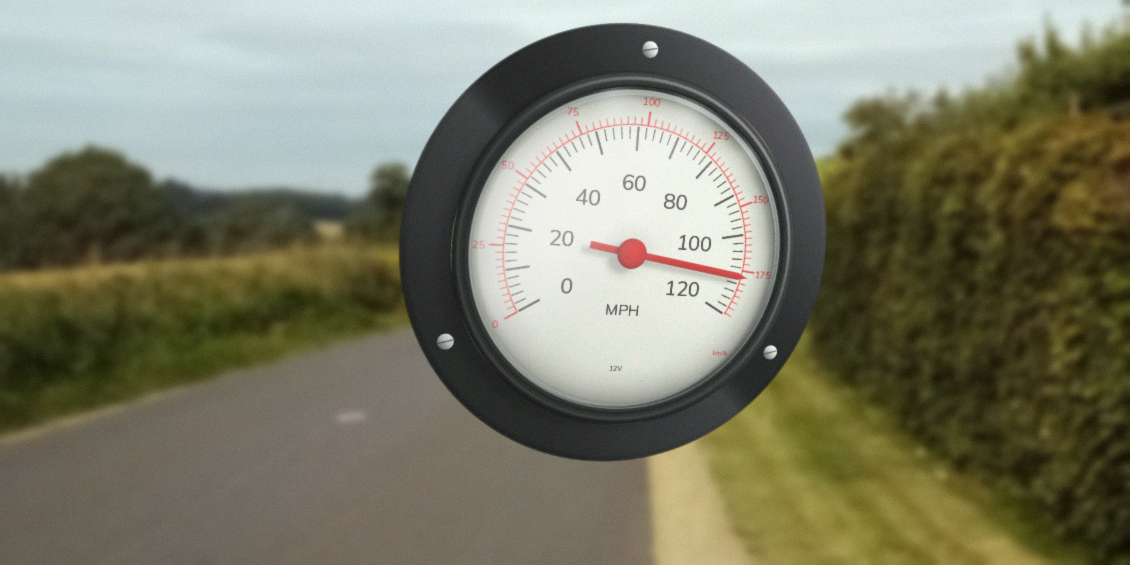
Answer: 110 mph
